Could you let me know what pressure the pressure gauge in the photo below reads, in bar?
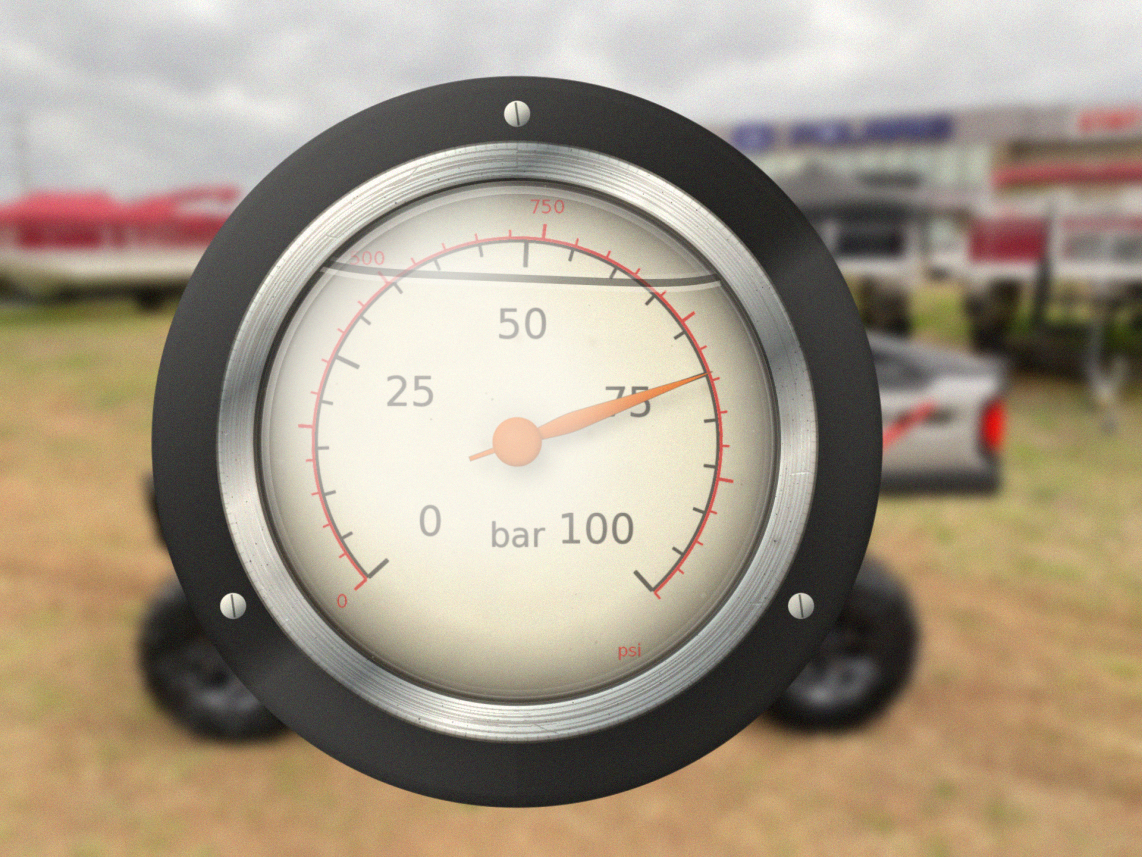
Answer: 75 bar
